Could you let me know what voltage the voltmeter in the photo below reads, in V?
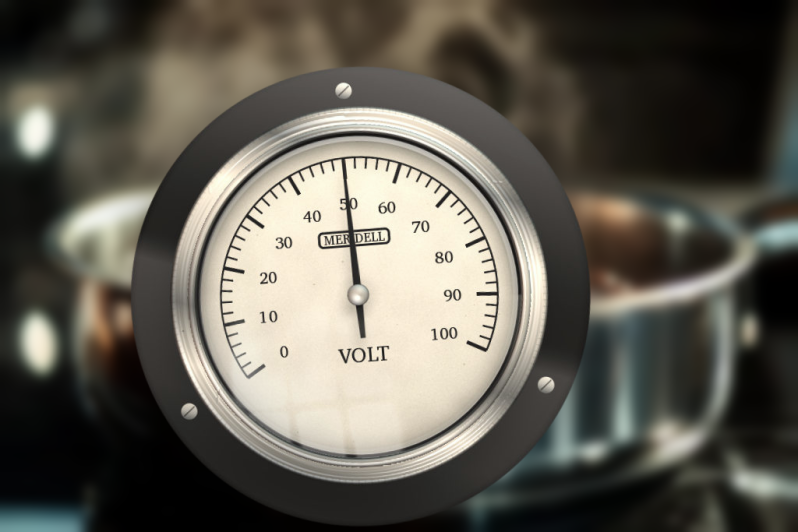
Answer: 50 V
